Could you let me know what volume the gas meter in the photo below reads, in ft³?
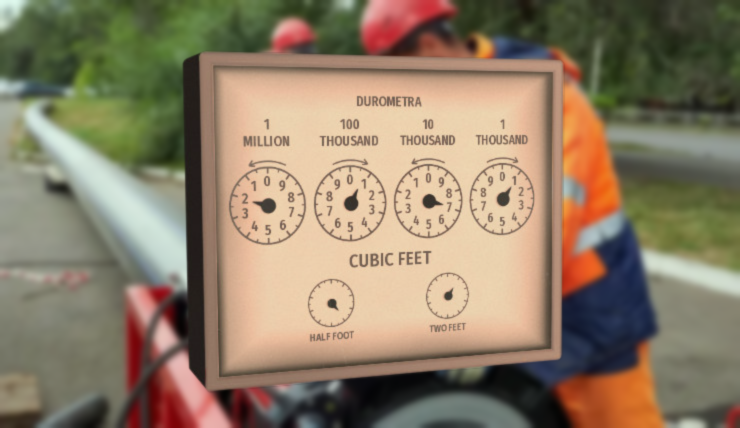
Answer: 207100 ft³
